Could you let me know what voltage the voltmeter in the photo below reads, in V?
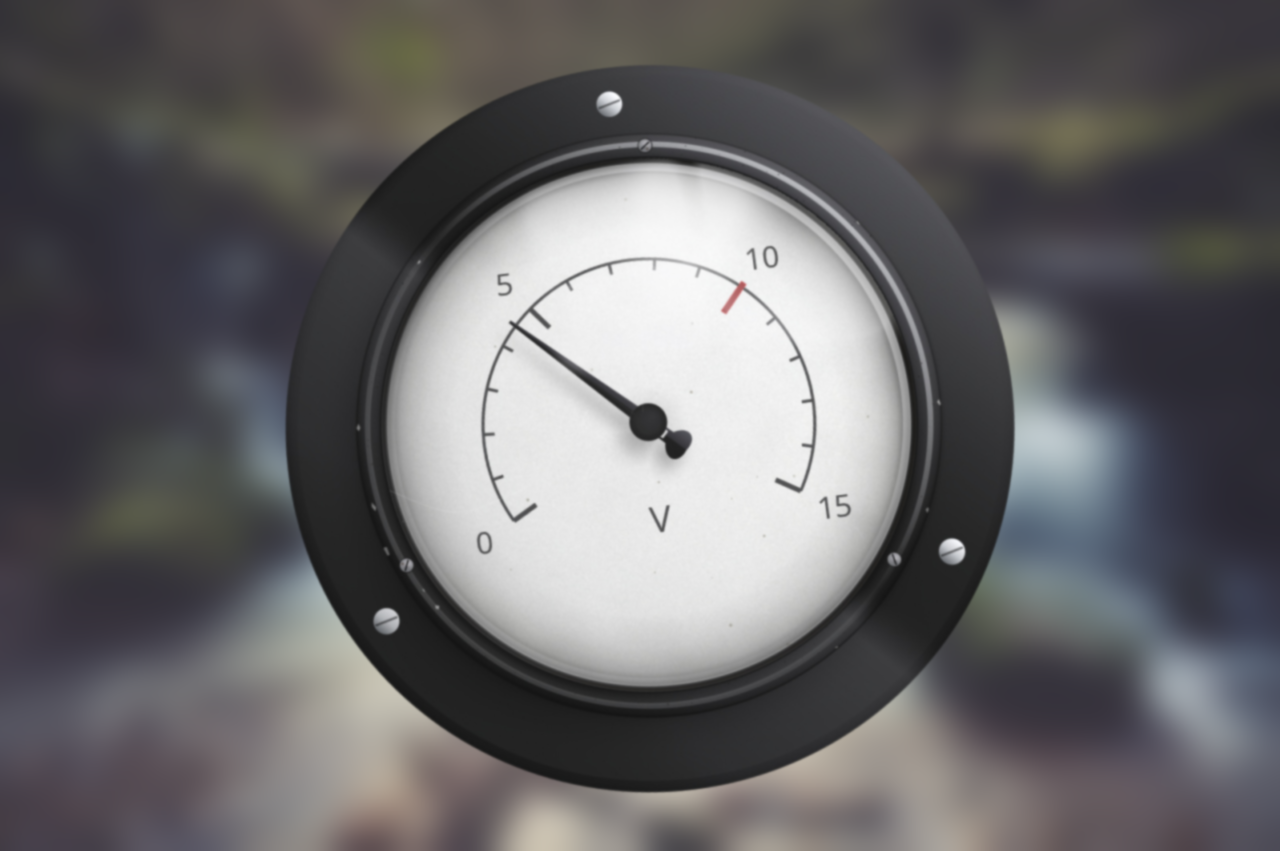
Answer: 4.5 V
